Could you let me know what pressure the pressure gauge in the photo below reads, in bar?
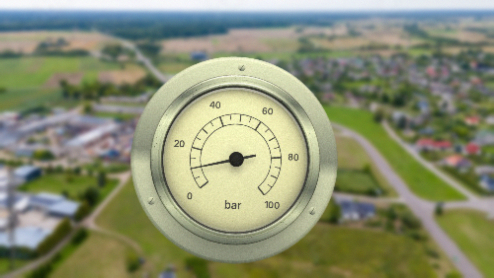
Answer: 10 bar
